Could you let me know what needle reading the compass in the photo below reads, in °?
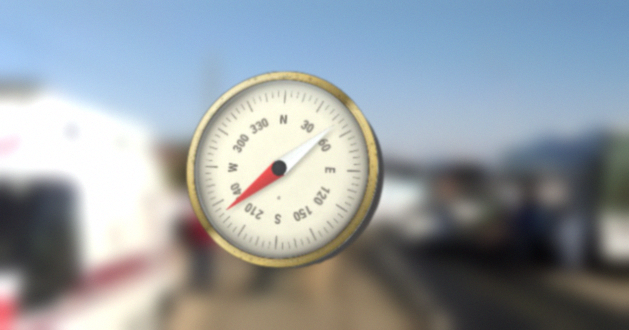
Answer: 230 °
